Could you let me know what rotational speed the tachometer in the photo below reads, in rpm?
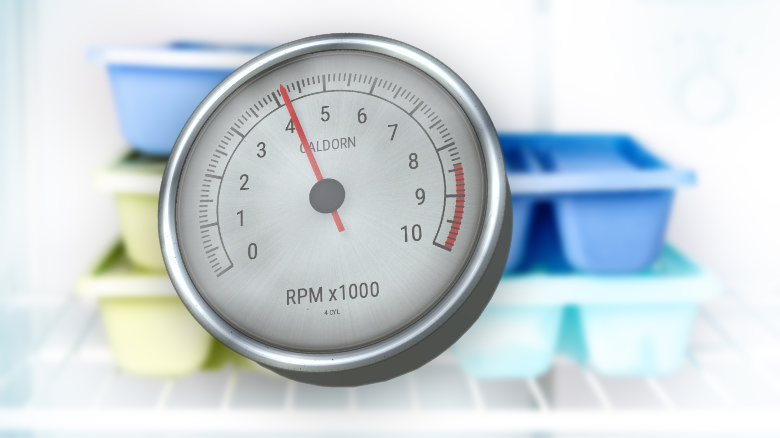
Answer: 4200 rpm
